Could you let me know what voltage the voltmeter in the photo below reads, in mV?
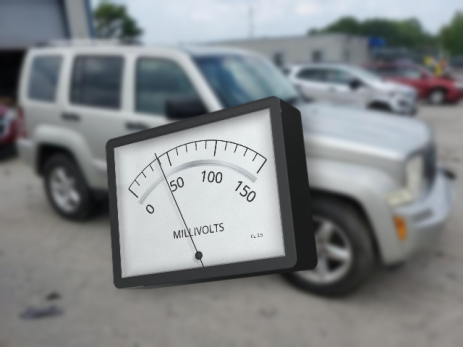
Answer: 40 mV
